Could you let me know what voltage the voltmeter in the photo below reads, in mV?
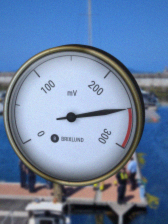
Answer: 250 mV
